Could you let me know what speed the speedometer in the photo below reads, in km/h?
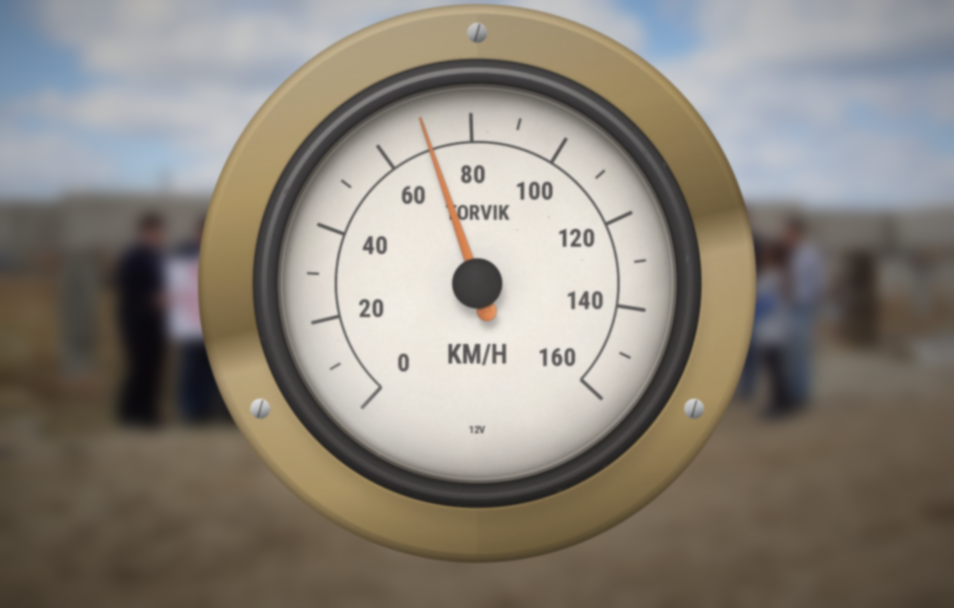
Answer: 70 km/h
